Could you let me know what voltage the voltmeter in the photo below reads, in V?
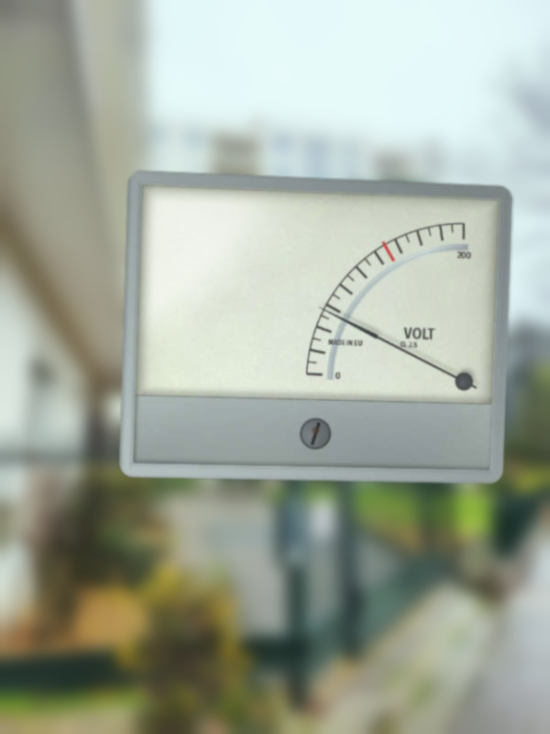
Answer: 55 V
